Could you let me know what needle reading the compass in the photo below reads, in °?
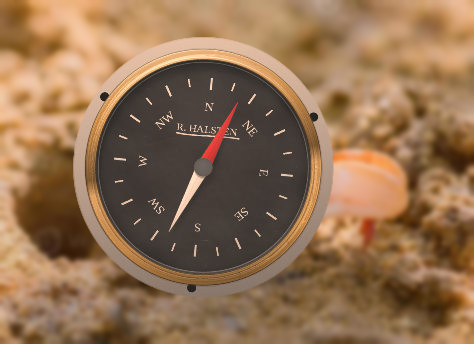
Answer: 22.5 °
